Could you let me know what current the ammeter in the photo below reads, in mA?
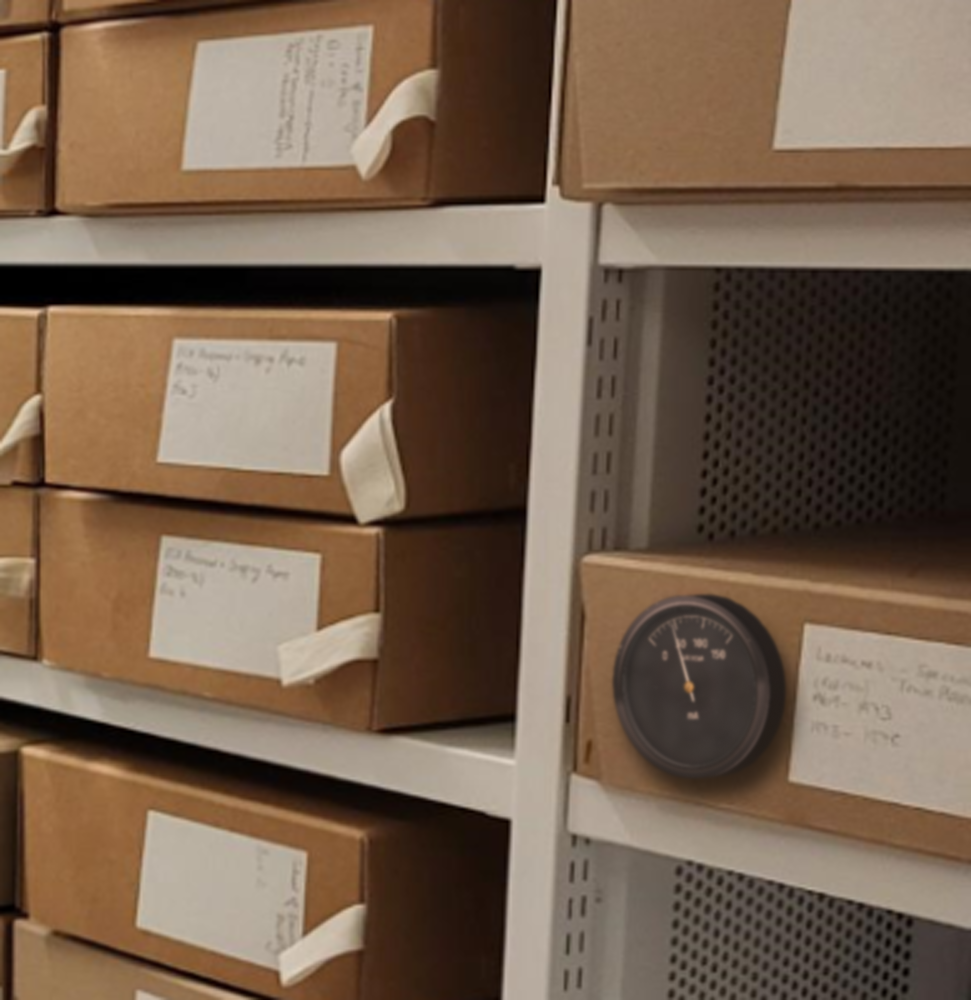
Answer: 50 mA
